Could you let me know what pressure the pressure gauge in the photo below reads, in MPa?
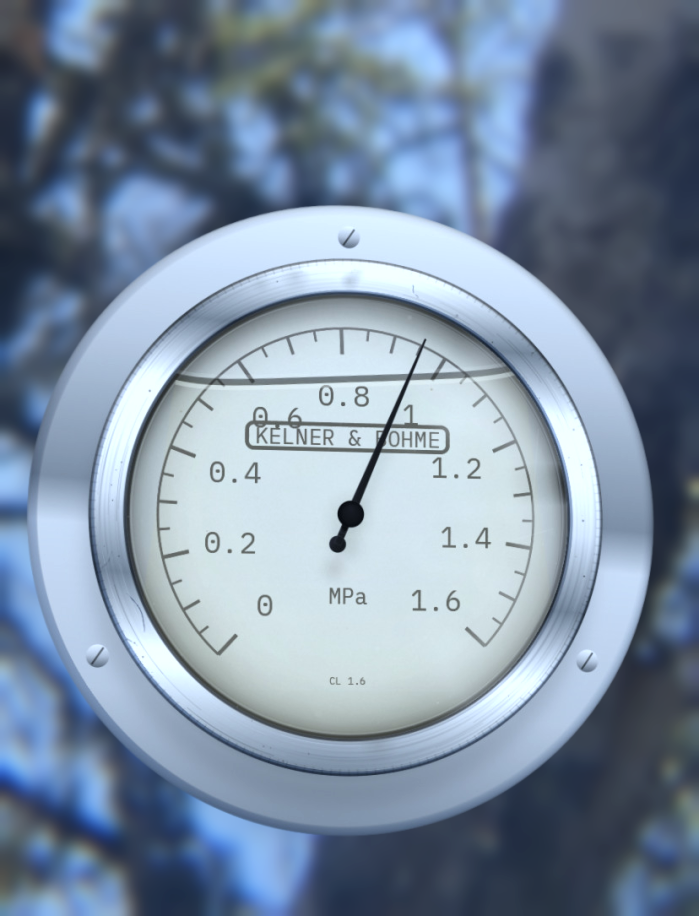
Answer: 0.95 MPa
